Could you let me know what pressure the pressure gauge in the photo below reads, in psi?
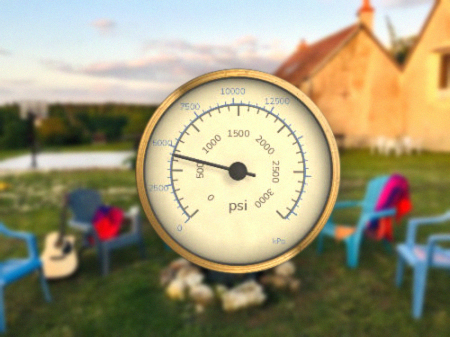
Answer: 650 psi
